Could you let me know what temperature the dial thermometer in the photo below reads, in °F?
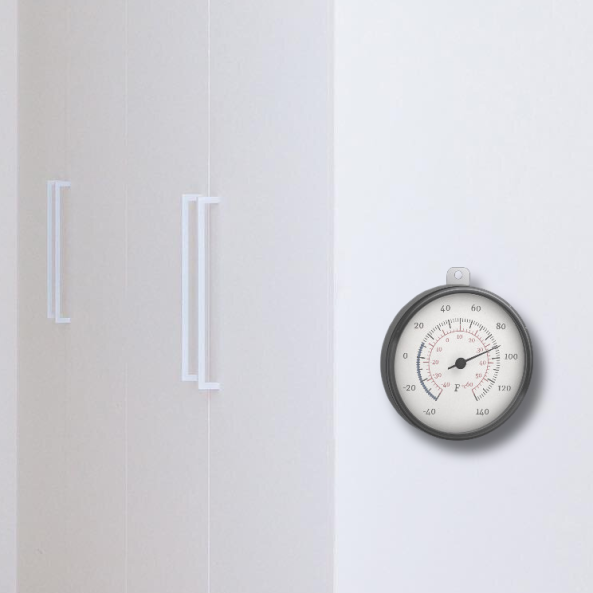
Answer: 90 °F
